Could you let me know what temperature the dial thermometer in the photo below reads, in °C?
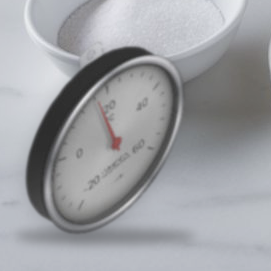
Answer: 16 °C
